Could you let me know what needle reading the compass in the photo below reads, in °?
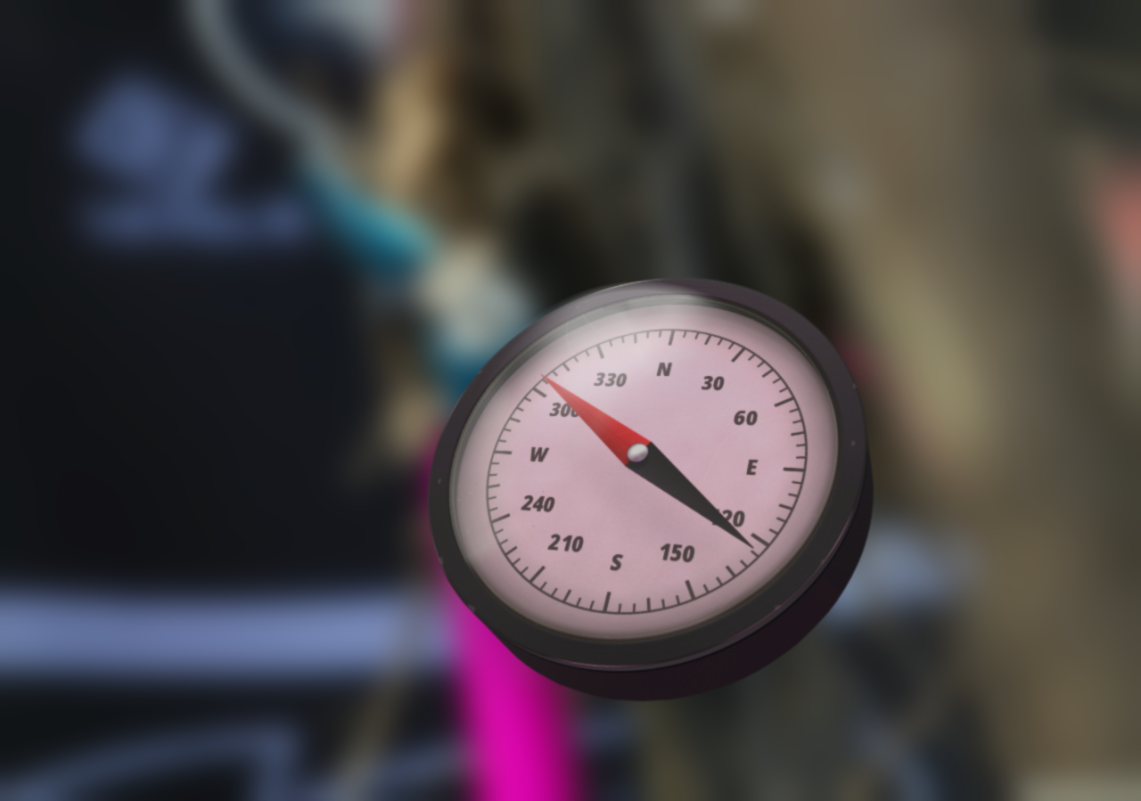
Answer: 305 °
